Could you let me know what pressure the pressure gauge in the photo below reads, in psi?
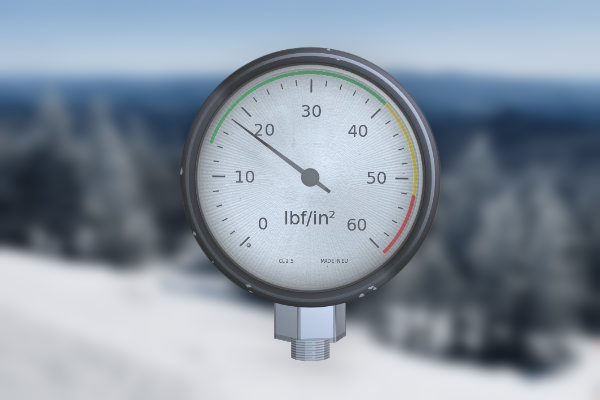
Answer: 18 psi
